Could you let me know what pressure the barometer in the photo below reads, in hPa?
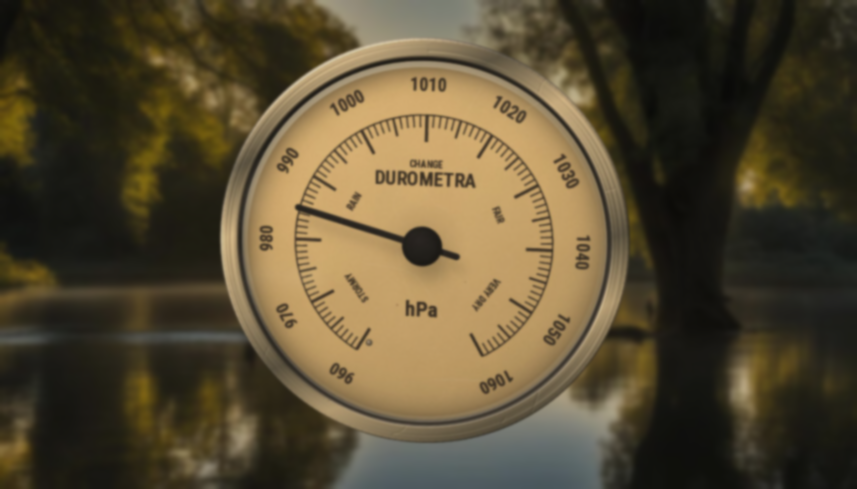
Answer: 985 hPa
